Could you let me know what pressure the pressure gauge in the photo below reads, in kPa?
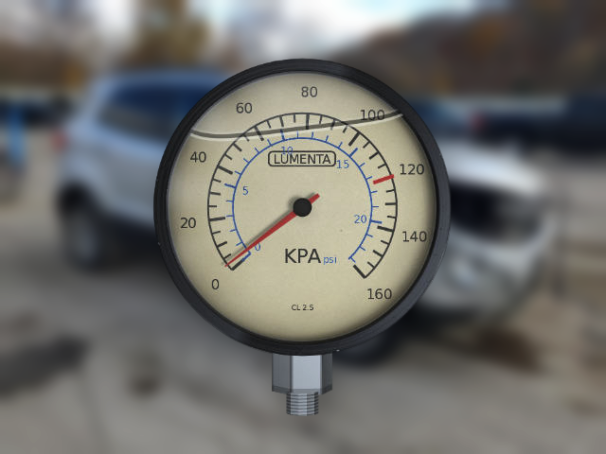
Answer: 2.5 kPa
